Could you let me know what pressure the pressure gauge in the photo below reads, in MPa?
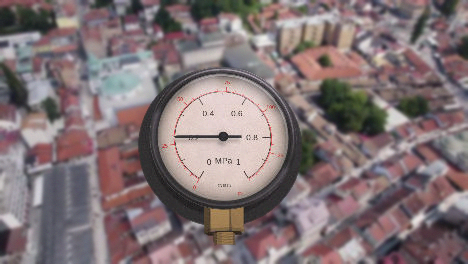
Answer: 0.2 MPa
